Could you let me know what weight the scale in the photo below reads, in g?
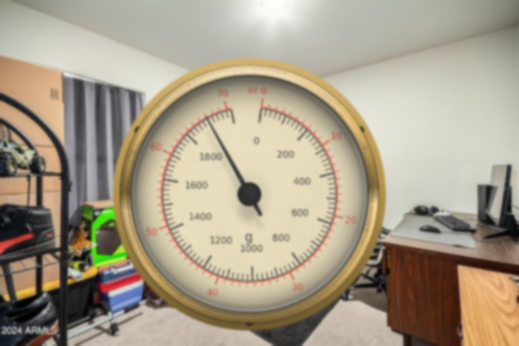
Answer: 1900 g
